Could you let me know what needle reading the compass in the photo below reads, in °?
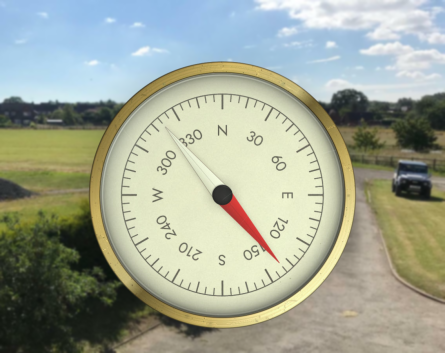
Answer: 140 °
